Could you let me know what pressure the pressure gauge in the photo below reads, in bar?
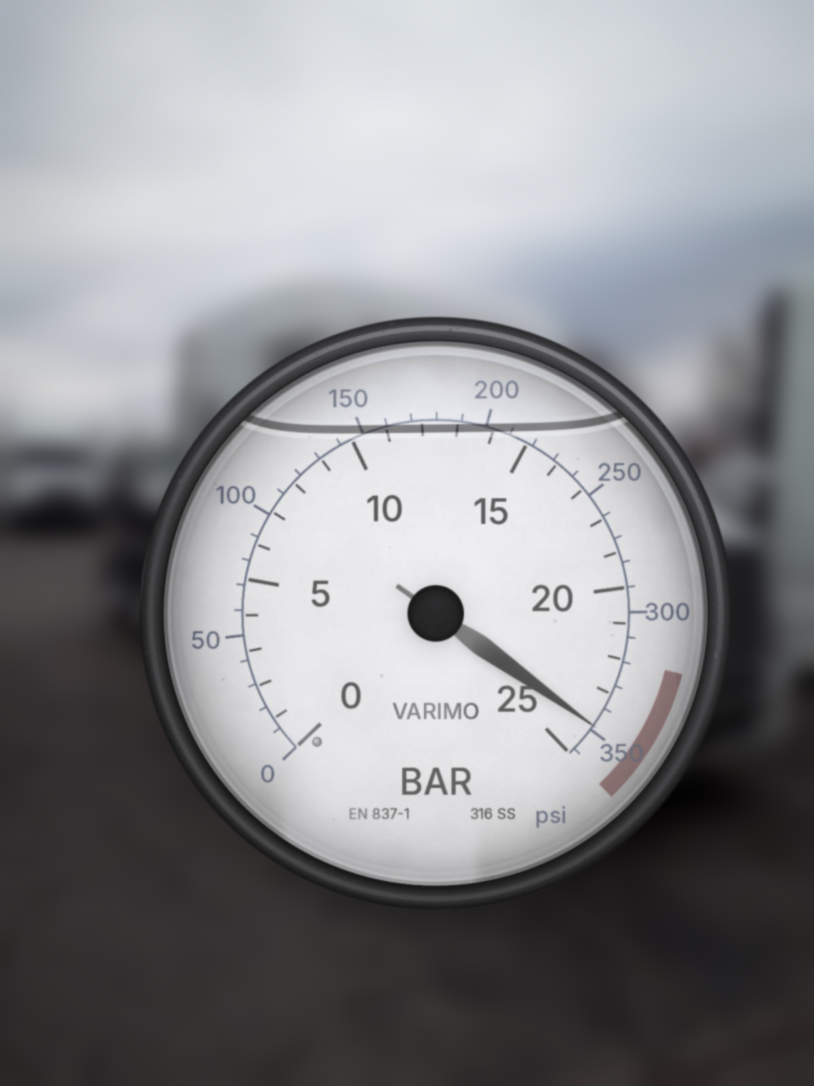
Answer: 24 bar
